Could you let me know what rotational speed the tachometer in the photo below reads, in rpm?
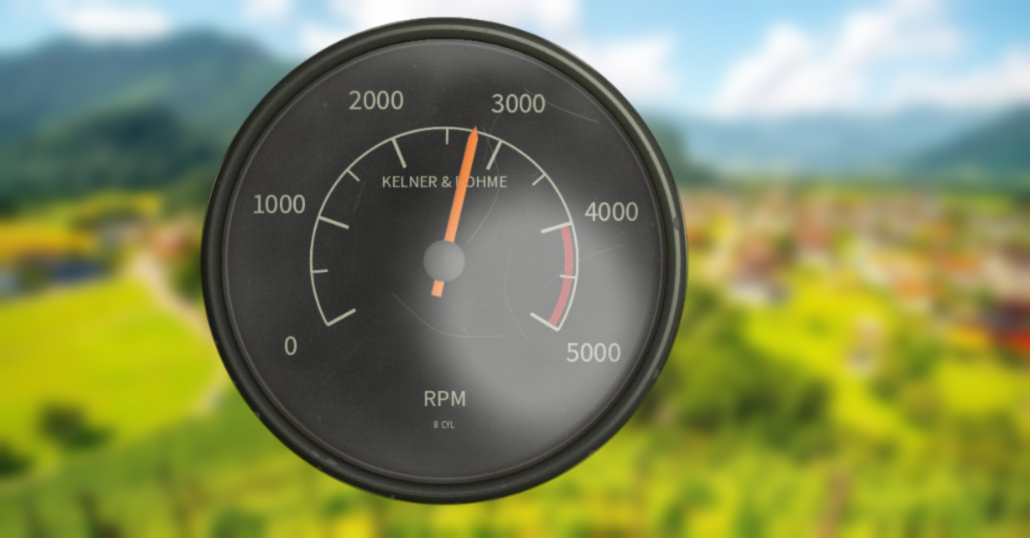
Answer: 2750 rpm
